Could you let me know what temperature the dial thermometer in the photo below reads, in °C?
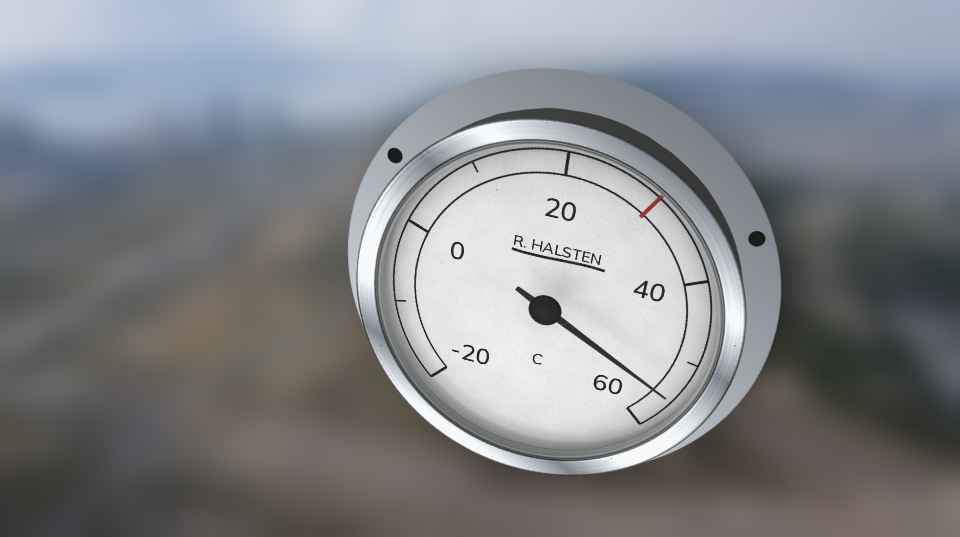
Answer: 55 °C
